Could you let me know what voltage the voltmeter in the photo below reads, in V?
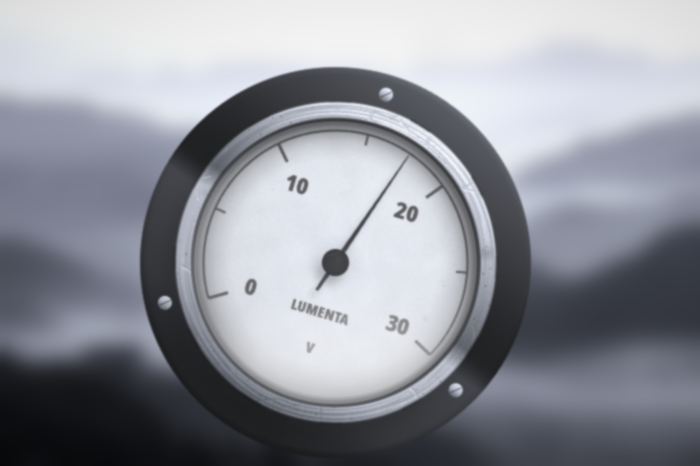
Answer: 17.5 V
